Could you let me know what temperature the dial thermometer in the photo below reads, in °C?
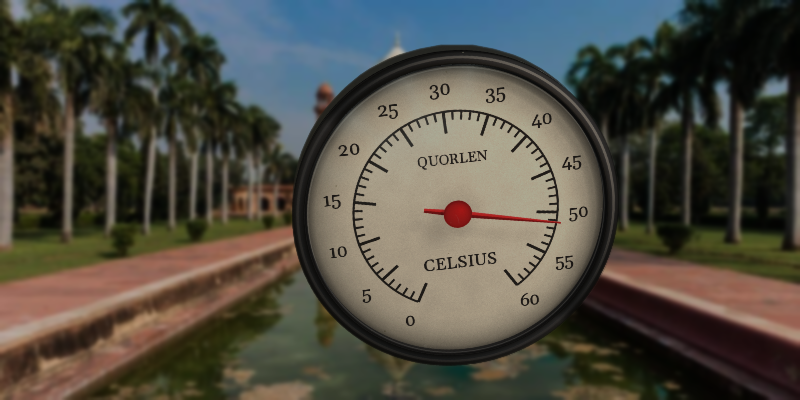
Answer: 51 °C
